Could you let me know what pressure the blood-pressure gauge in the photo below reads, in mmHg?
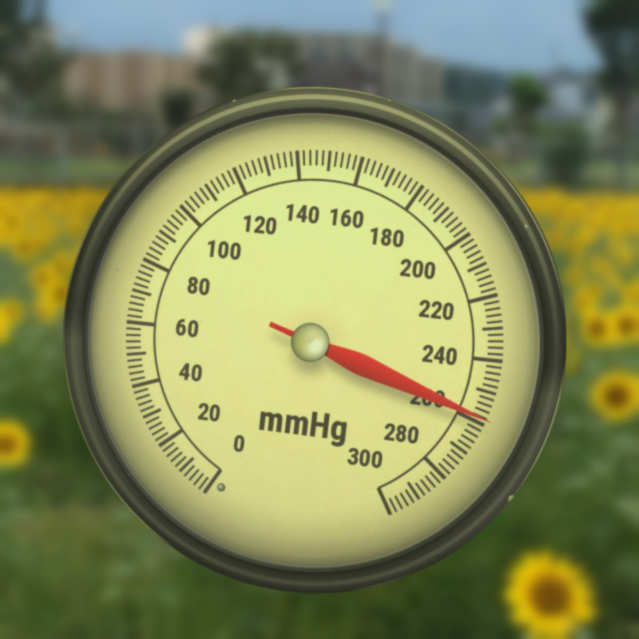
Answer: 258 mmHg
